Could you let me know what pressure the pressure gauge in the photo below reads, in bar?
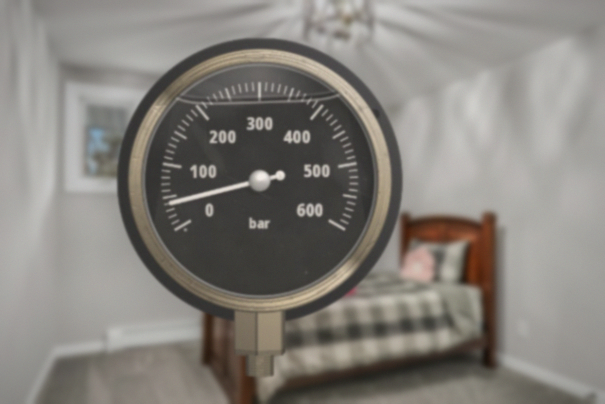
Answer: 40 bar
